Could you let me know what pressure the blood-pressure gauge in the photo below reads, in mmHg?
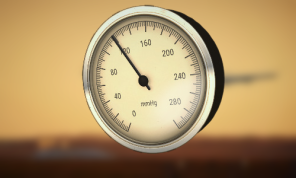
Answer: 120 mmHg
